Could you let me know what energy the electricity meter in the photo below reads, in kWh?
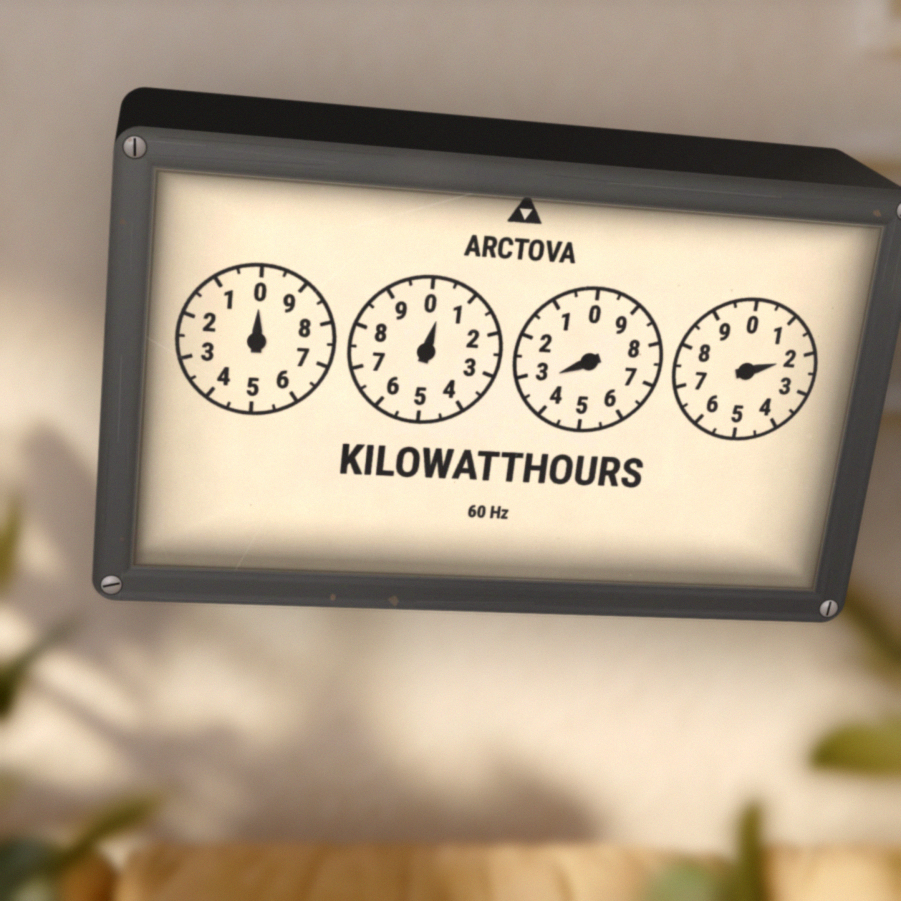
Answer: 32 kWh
